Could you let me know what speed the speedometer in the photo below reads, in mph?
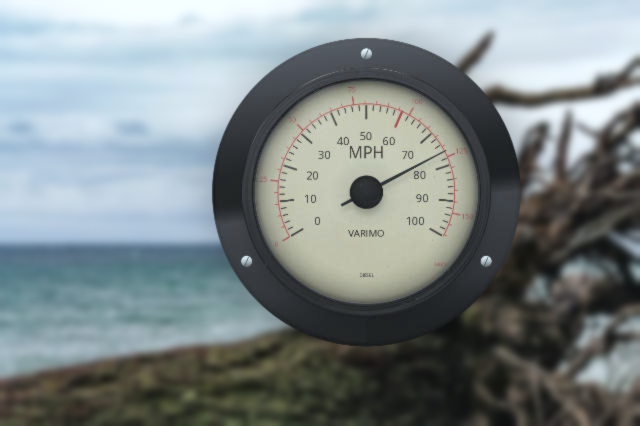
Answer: 76 mph
